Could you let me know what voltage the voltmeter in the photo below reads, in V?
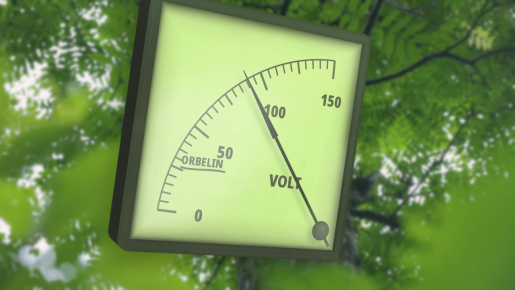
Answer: 90 V
